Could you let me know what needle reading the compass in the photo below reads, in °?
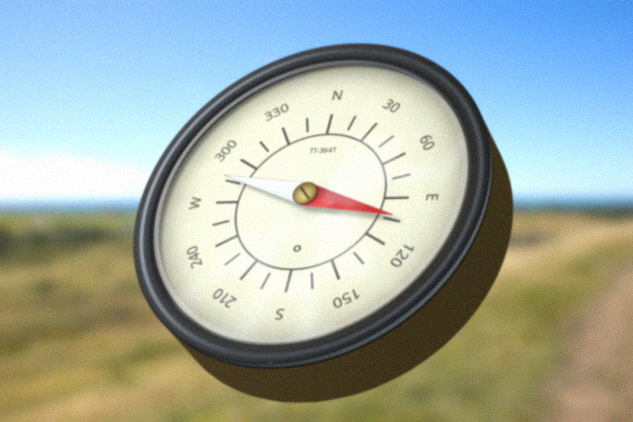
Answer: 105 °
